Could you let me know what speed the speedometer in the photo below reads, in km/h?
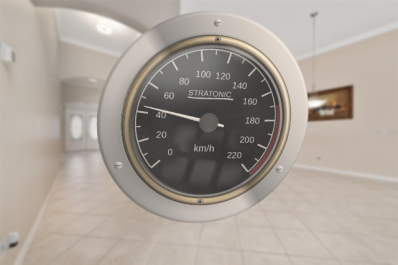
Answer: 45 km/h
